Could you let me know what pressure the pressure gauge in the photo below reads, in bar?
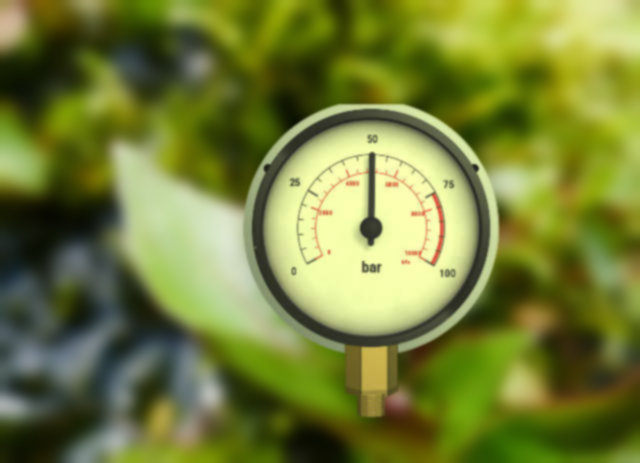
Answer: 50 bar
